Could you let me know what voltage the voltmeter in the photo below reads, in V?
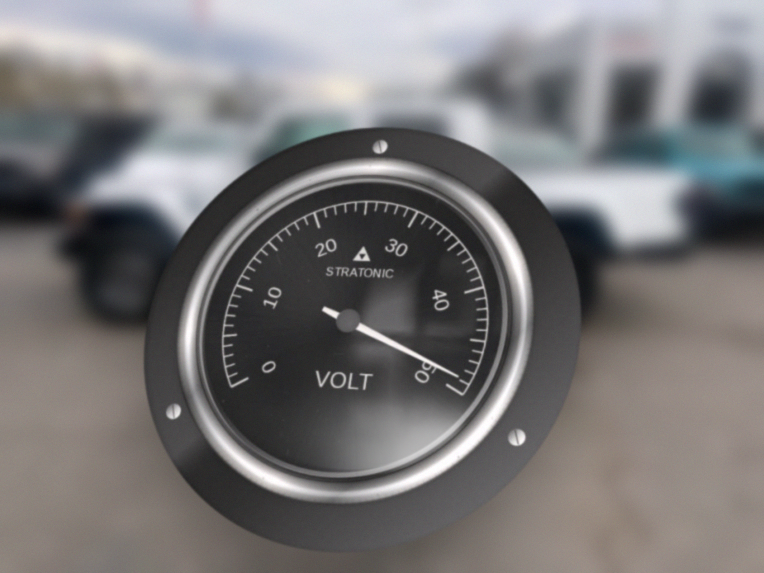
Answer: 49 V
